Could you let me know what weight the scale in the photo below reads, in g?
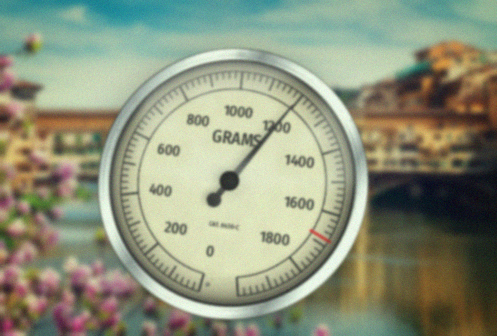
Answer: 1200 g
